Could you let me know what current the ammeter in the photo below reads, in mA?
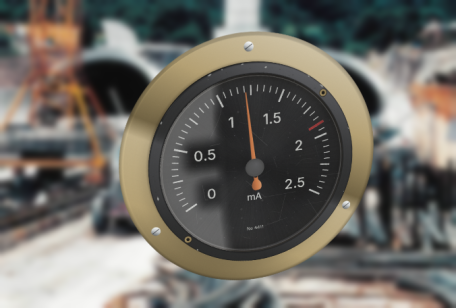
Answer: 1.2 mA
